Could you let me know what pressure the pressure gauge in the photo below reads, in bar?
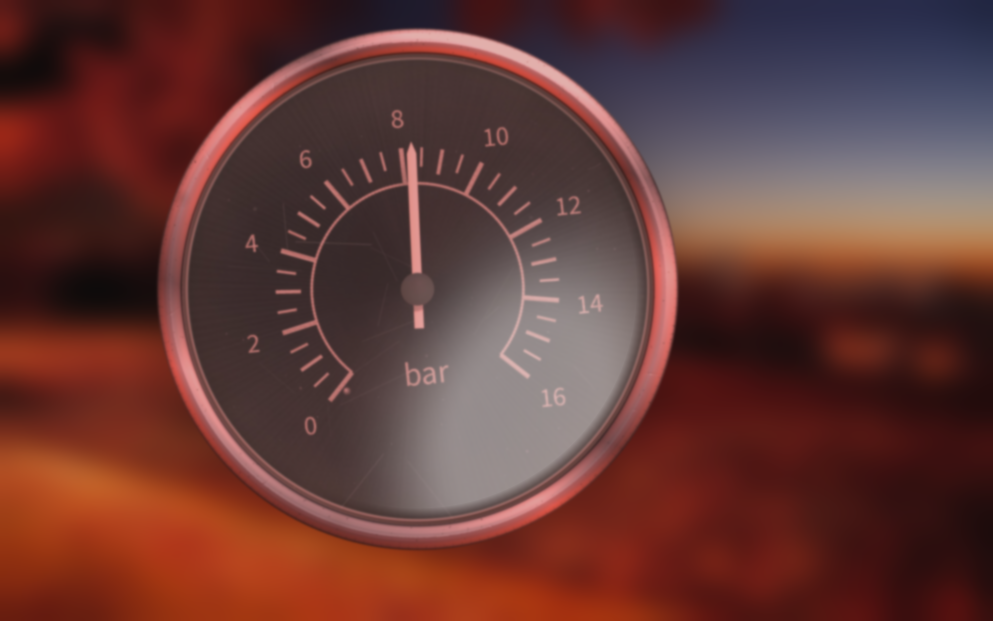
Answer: 8.25 bar
